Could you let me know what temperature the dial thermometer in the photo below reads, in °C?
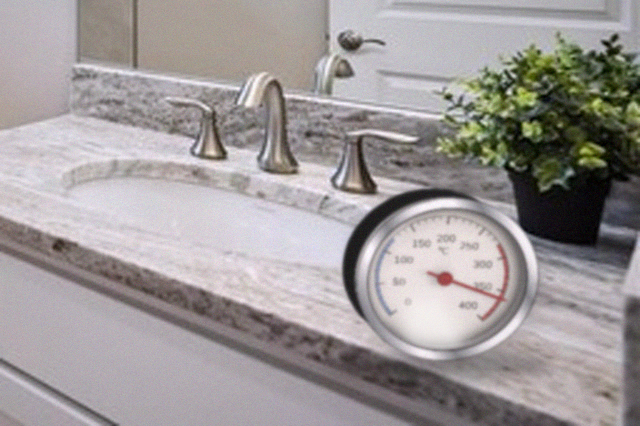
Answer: 360 °C
